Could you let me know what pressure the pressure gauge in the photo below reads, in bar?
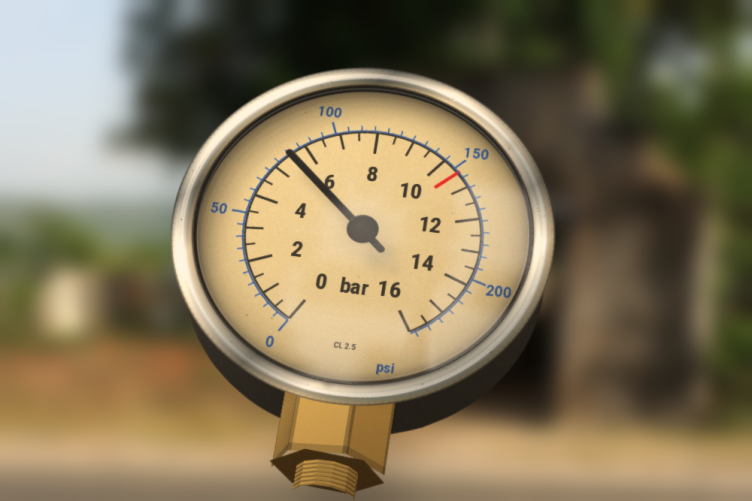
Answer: 5.5 bar
